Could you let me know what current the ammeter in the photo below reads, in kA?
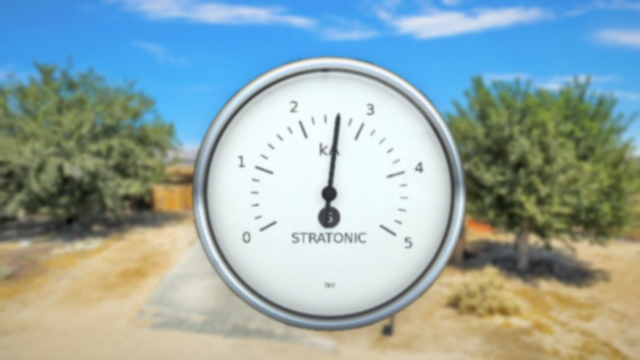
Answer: 2.6 kA
